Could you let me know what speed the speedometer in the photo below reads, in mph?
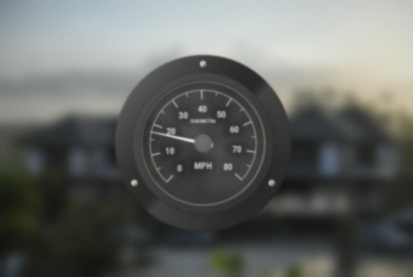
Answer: 17.5 mph
